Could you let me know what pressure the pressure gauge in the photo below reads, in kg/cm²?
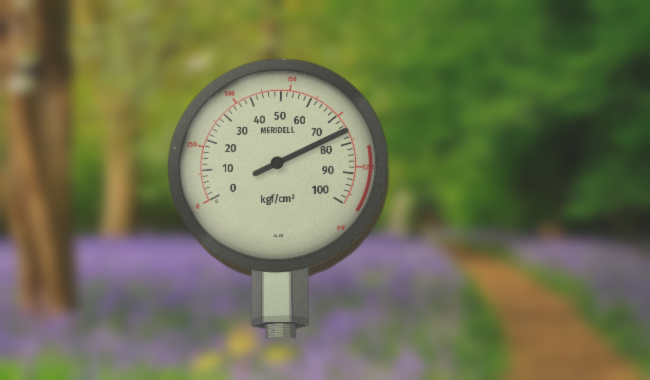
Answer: 76 kg/cm²
